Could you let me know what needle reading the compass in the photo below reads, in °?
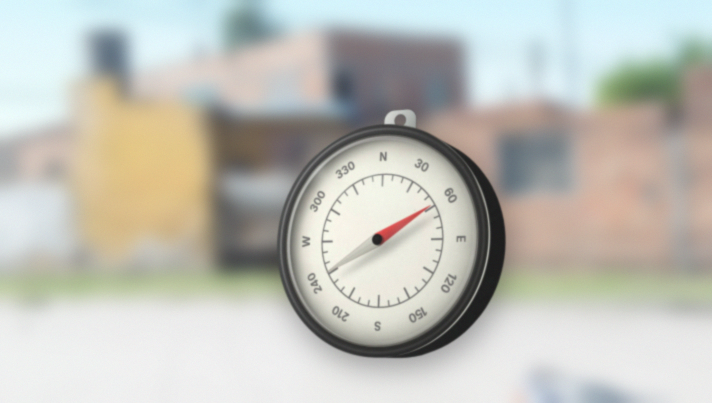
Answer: 60 °
